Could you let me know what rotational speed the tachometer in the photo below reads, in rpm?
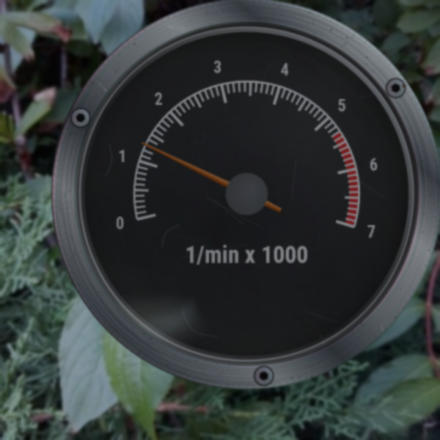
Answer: 1300 rpm
